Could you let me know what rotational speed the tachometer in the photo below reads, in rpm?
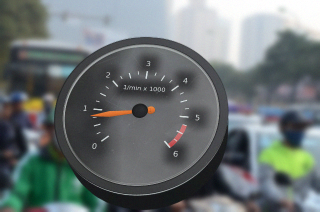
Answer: 750 rpm
